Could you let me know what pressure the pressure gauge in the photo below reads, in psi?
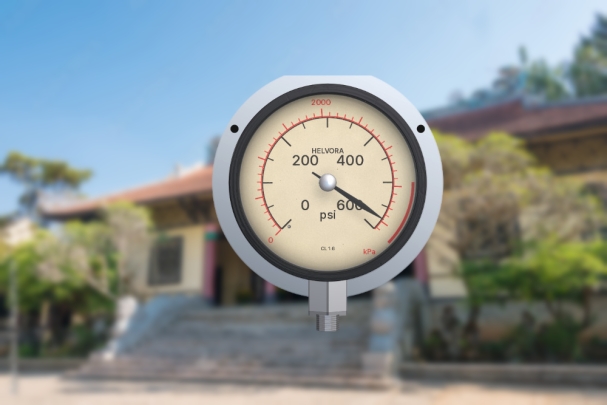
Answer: 575 psi
